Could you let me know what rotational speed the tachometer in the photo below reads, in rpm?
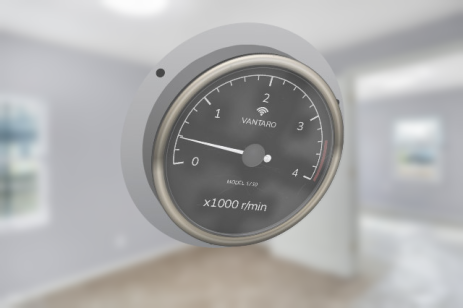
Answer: 400 rpm
